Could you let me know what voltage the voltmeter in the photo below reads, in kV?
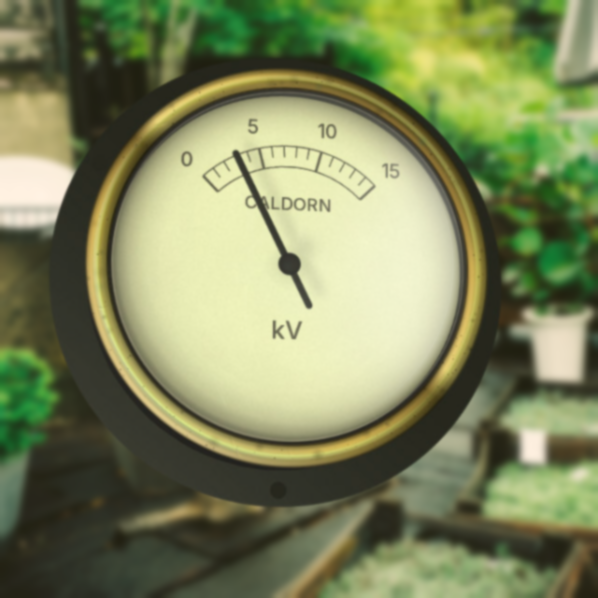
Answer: 3 kV
